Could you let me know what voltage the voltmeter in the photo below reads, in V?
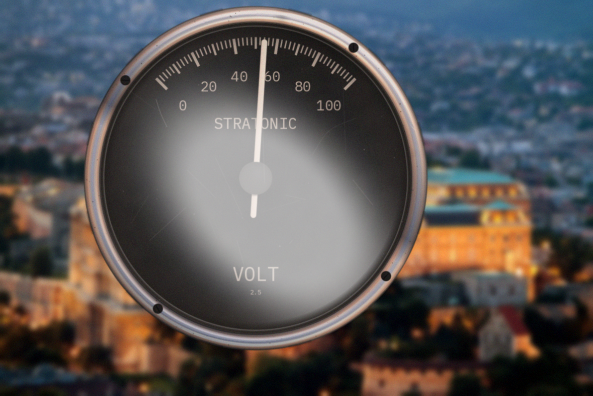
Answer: 54 V
